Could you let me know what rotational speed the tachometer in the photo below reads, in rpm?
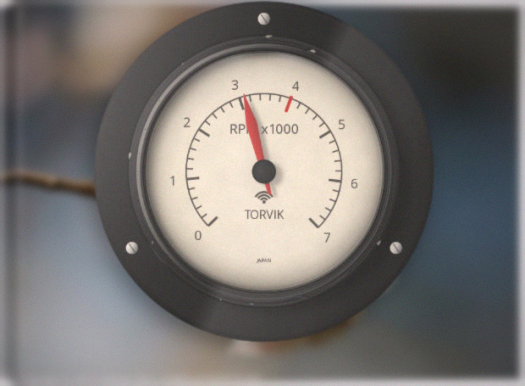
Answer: 3100 rpm
